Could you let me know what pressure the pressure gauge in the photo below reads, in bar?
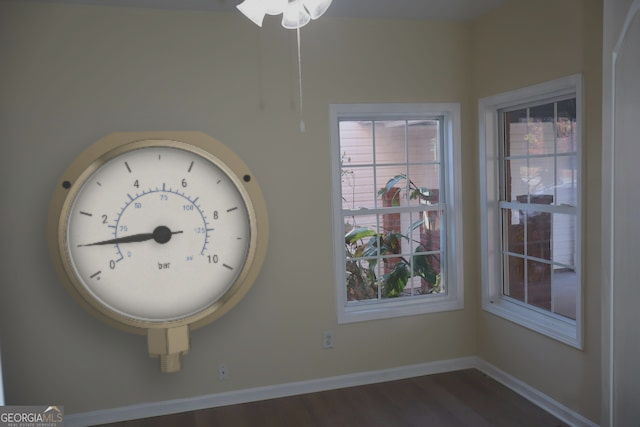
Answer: 1 bar
